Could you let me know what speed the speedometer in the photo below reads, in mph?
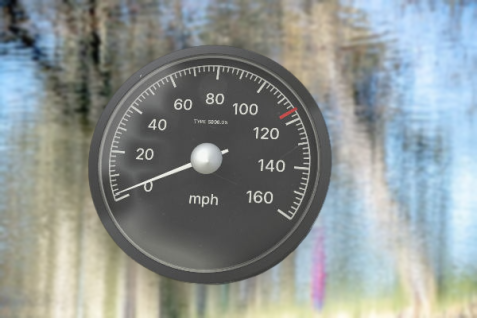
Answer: 2 mph
